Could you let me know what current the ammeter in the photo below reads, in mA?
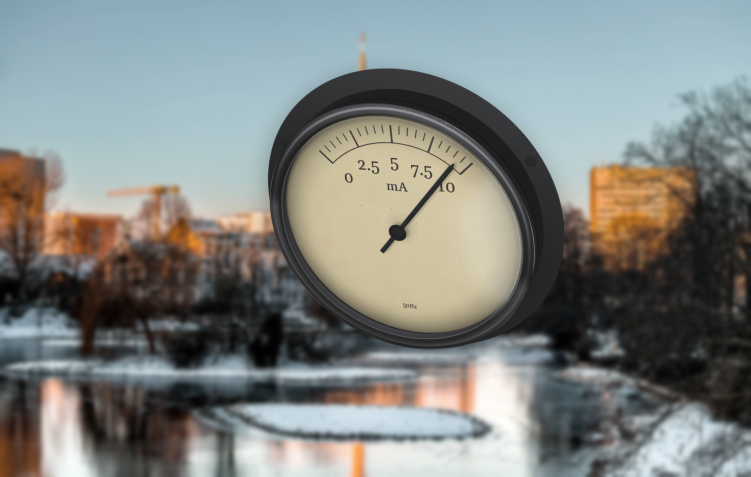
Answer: 9.25 mA
